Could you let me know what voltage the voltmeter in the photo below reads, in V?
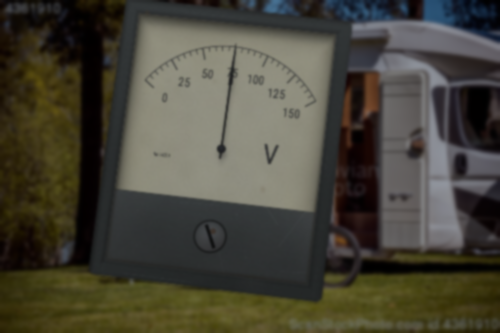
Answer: 75 V
